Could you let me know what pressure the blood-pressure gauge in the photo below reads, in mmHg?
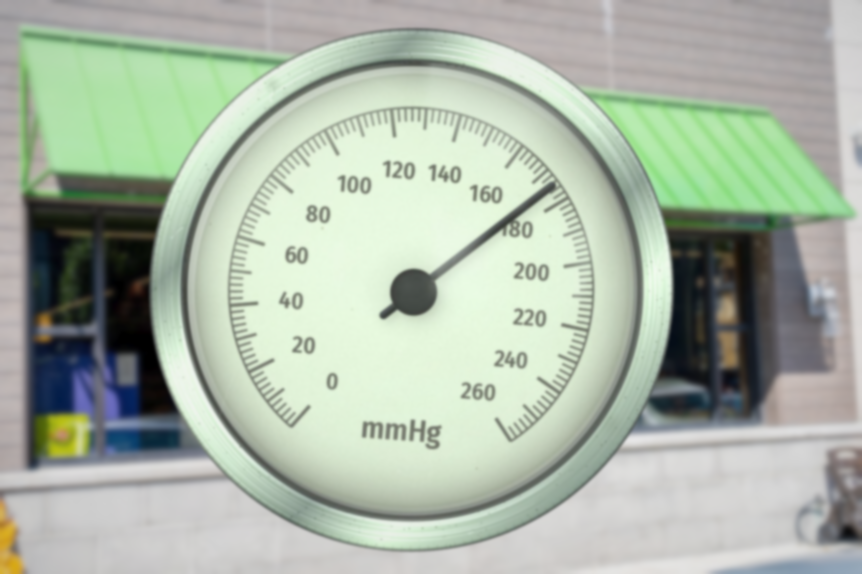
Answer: 174 mmHg
